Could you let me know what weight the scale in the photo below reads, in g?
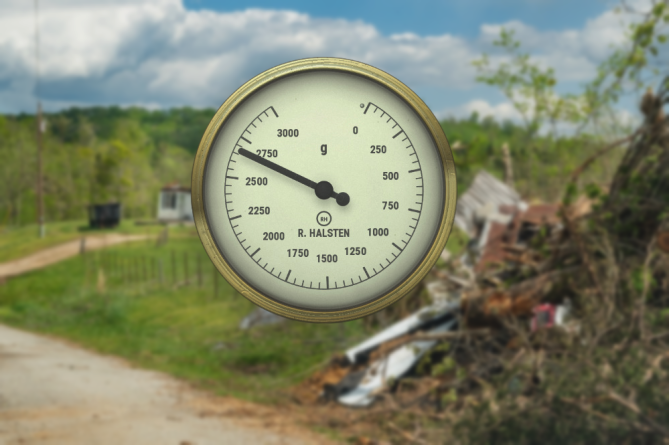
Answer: 2675 g
